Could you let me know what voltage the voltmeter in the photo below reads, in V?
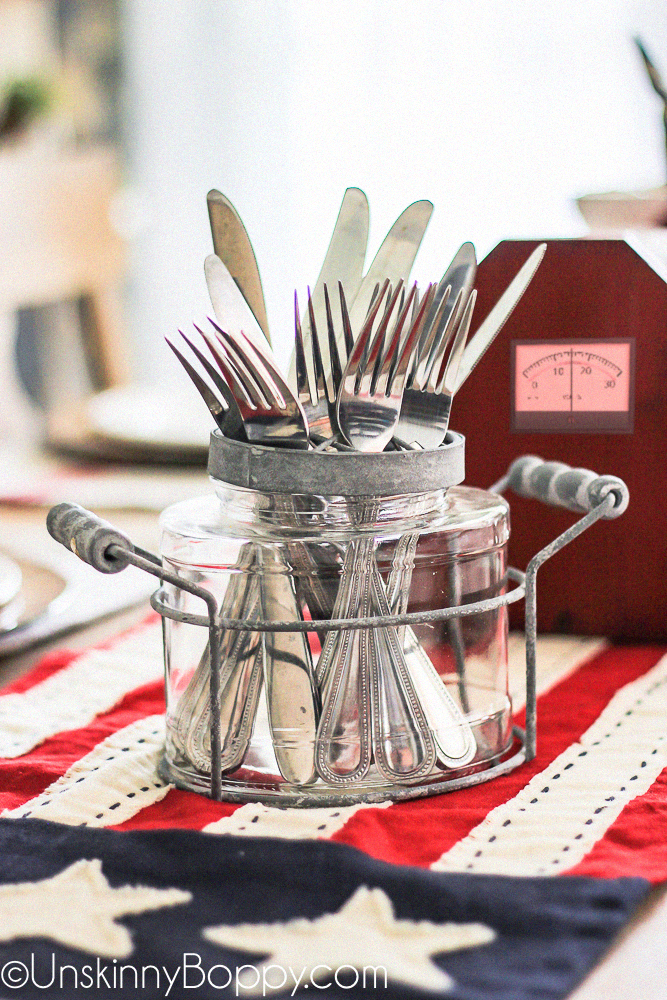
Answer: 15 V
